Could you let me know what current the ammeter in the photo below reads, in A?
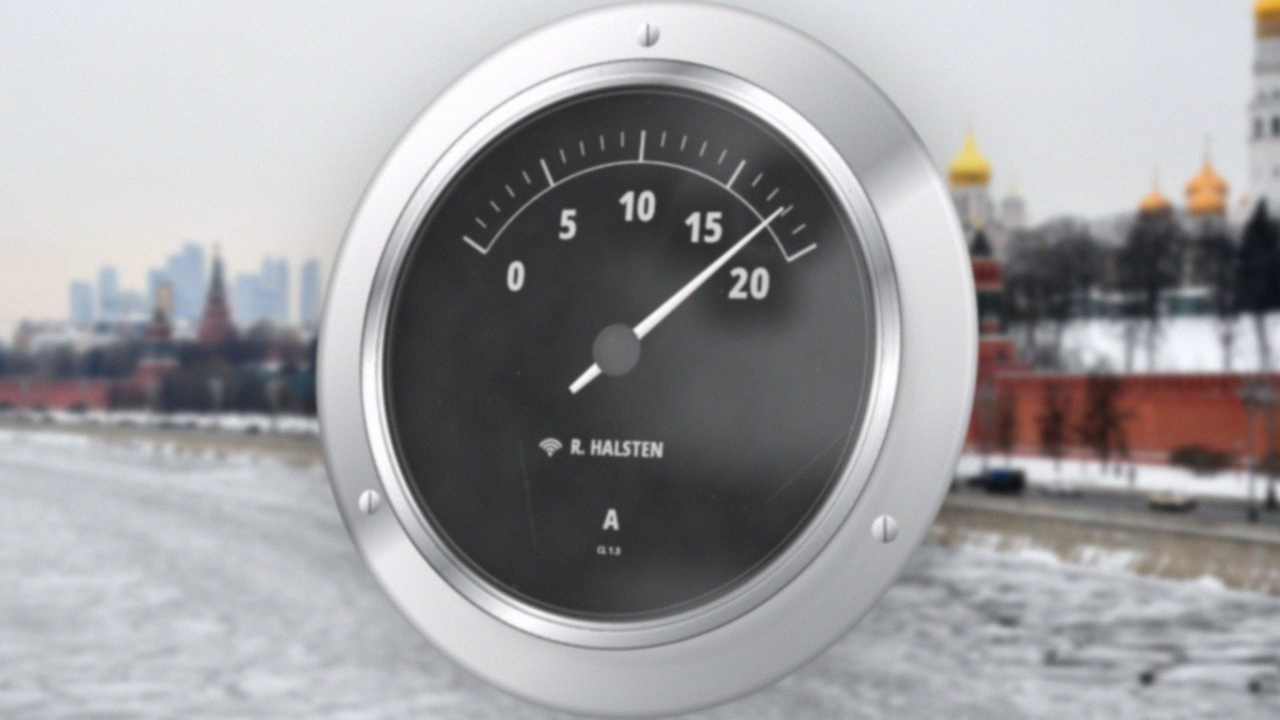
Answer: 18 A
